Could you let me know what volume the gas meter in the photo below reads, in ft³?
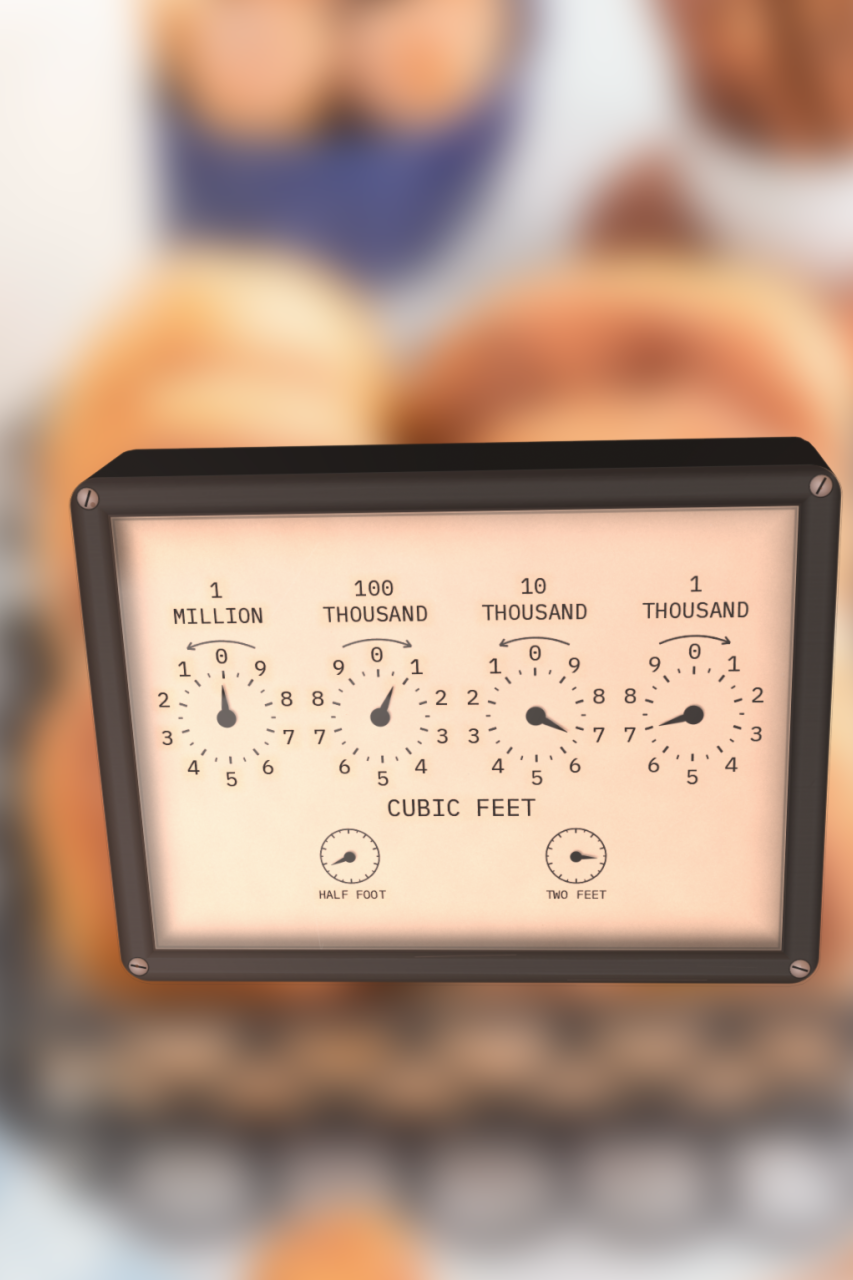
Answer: 6700 ft³
